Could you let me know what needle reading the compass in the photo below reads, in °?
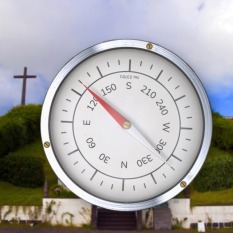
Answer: 130 °
